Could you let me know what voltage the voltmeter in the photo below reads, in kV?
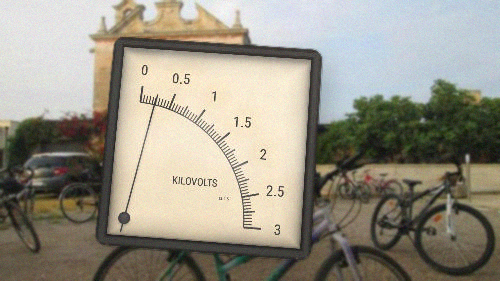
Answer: 0.25 kV
